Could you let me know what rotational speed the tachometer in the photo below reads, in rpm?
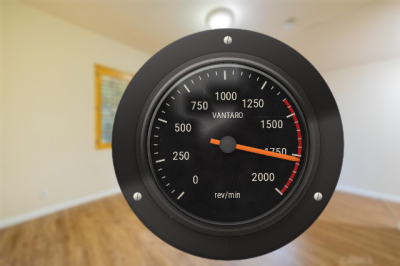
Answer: 1775 rpm
